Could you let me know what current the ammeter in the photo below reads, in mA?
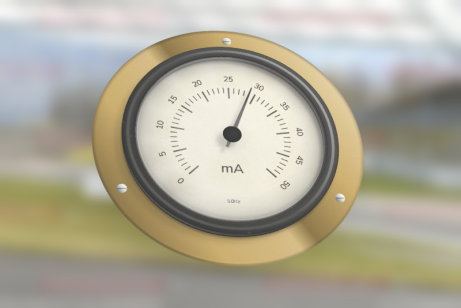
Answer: 29 mA
